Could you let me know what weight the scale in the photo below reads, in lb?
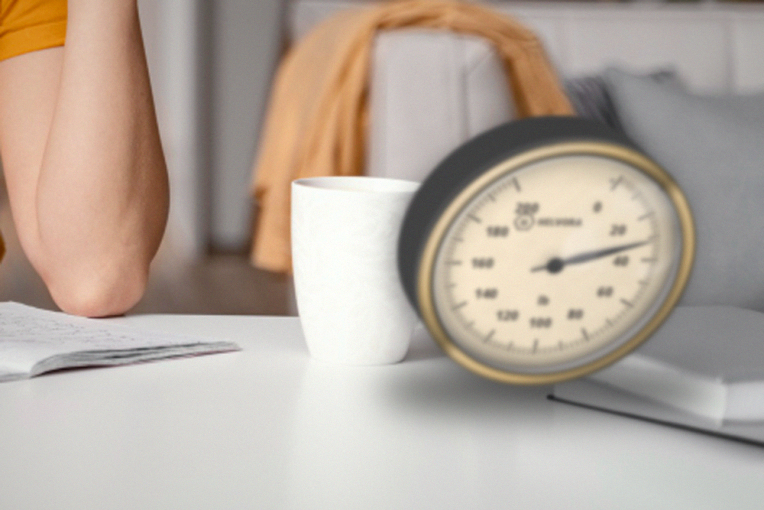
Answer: 30 lb
